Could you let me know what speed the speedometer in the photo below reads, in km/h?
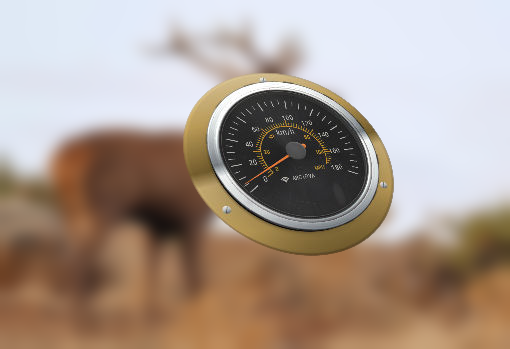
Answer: 5 km/h
